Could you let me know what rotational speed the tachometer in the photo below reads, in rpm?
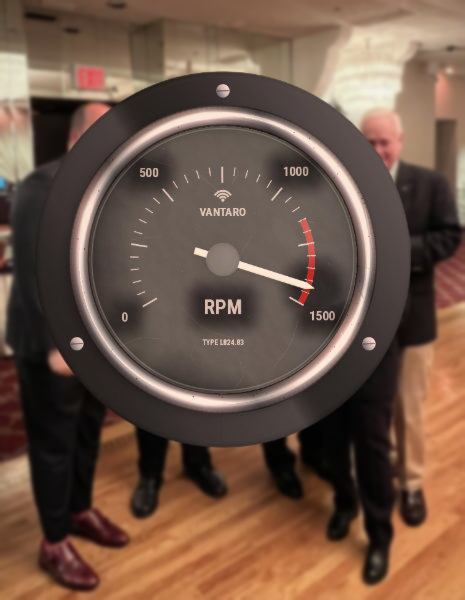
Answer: 1425 rpm
